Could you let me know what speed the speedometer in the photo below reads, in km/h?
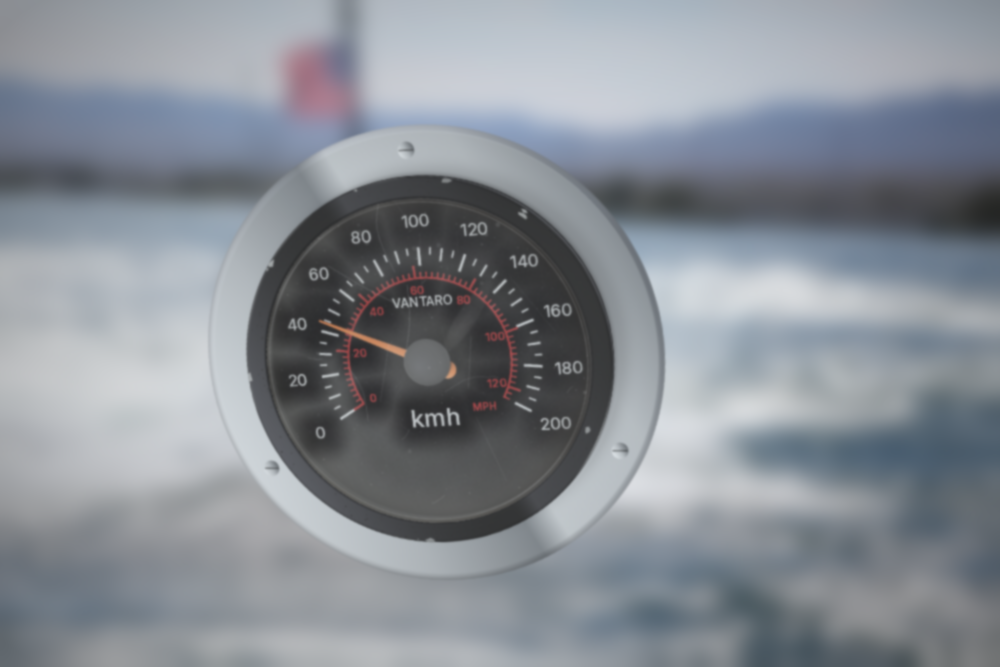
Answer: 45 km/h
